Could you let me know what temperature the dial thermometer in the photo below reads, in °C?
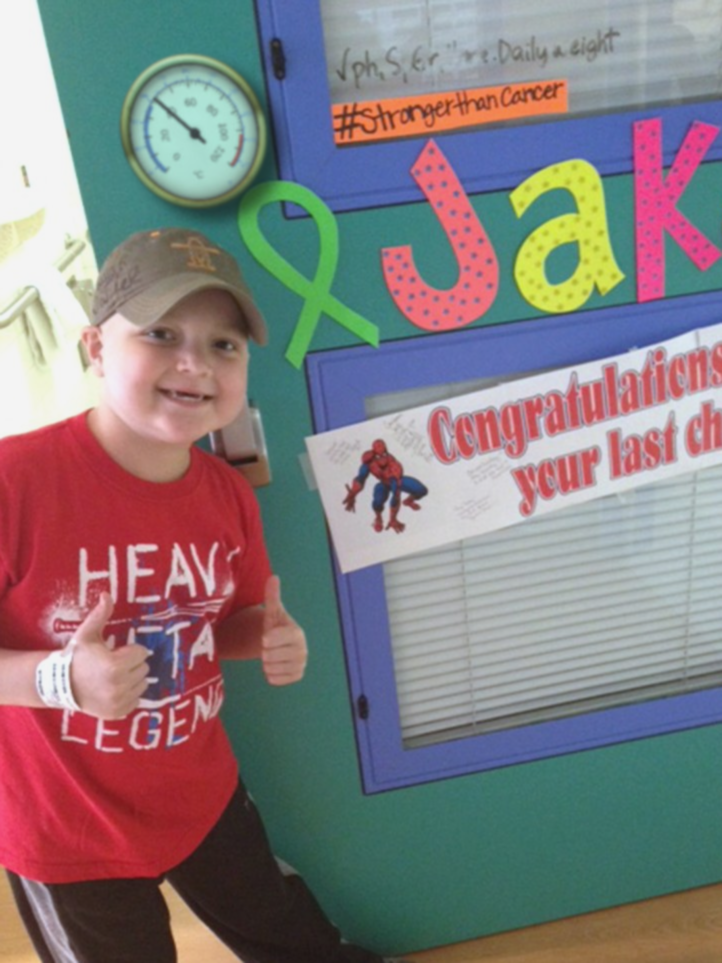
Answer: 40 °C
